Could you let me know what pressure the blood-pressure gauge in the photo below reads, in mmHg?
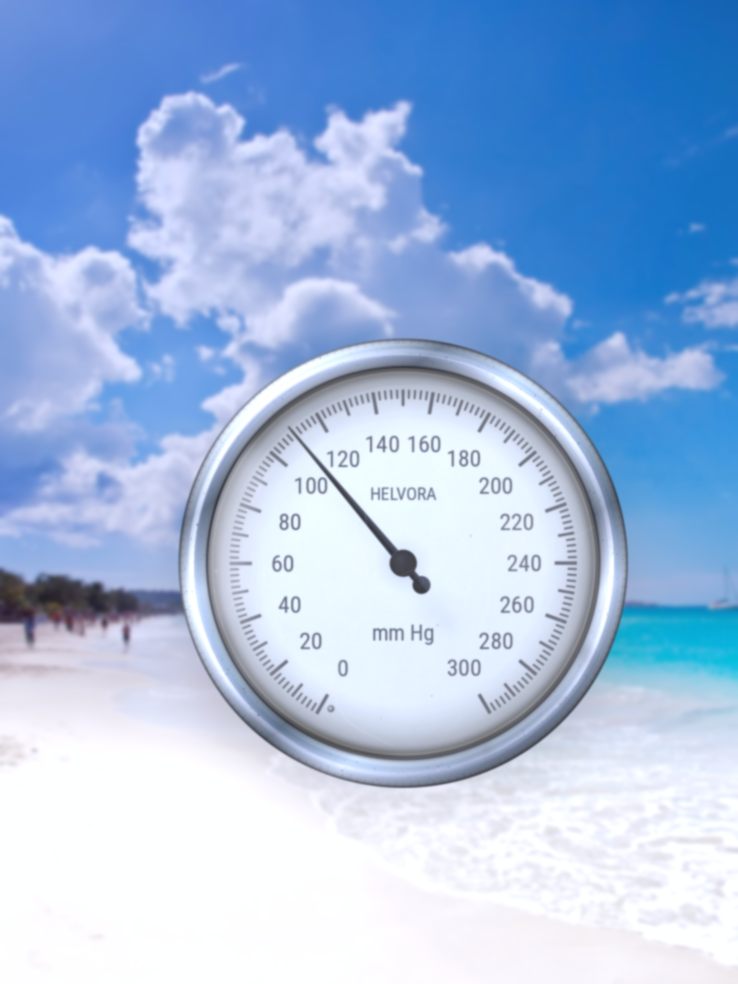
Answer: 110 mmHg
